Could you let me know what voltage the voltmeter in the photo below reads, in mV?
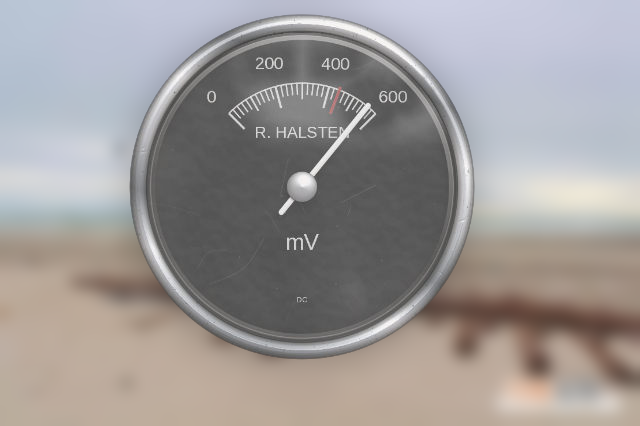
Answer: 560 mV
